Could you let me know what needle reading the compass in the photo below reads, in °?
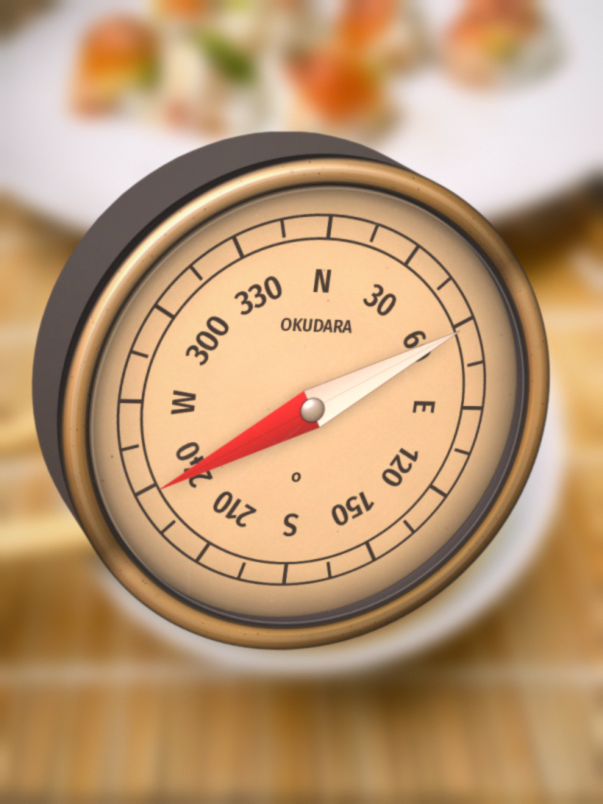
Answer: 240 °
